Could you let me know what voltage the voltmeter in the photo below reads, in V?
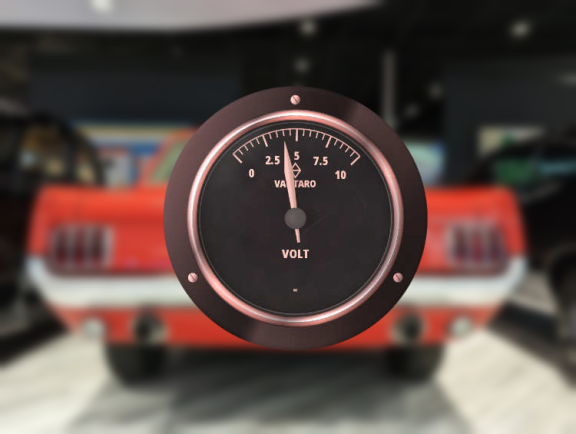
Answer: 4 V
